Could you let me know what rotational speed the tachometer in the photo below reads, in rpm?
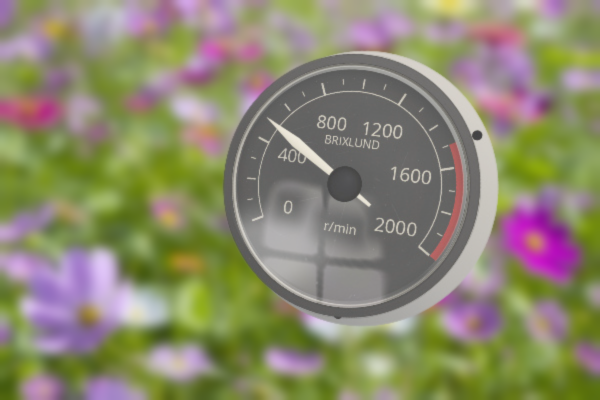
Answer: 500 rpm
